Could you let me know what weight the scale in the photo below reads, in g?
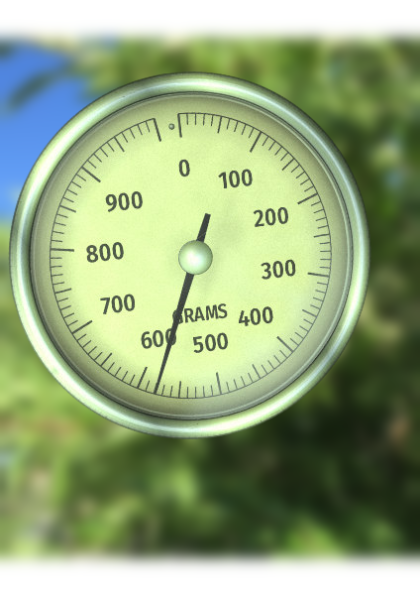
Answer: 580 g
